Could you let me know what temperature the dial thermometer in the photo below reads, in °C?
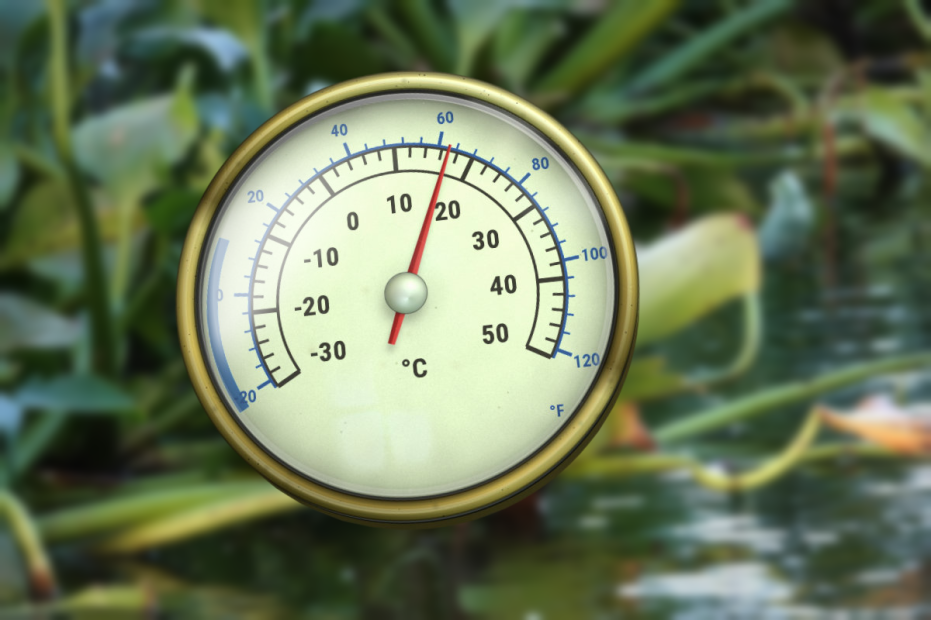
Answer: 17 °C
